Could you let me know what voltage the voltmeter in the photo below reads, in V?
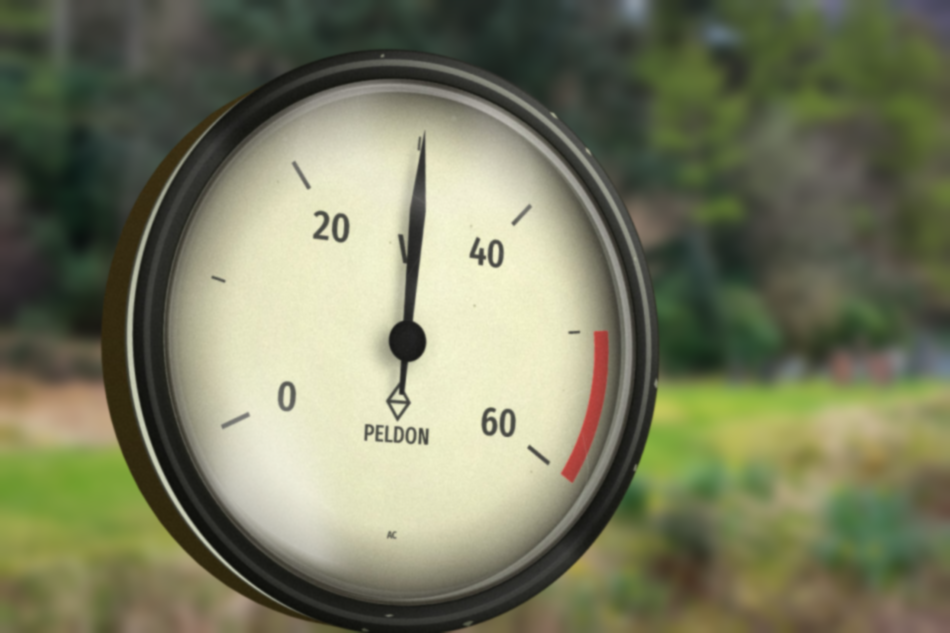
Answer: 30 V
